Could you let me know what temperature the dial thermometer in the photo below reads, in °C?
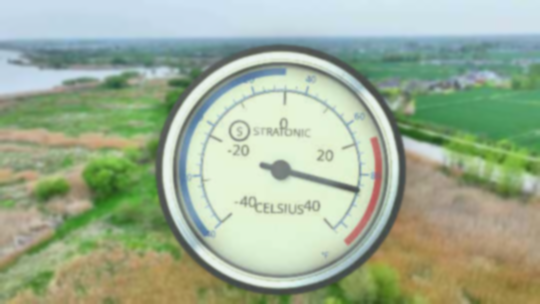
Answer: 30 °C
